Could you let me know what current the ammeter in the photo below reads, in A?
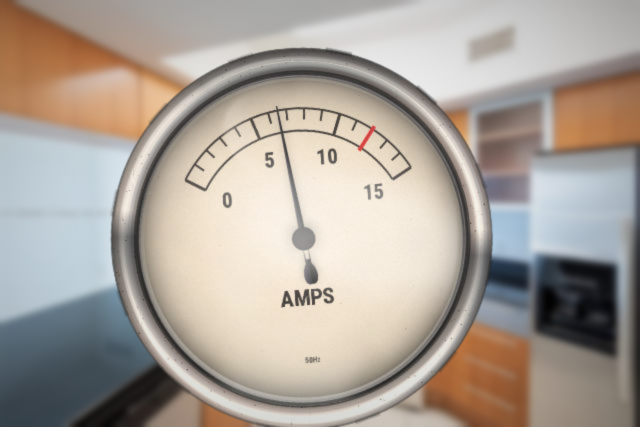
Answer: 6.5 A
